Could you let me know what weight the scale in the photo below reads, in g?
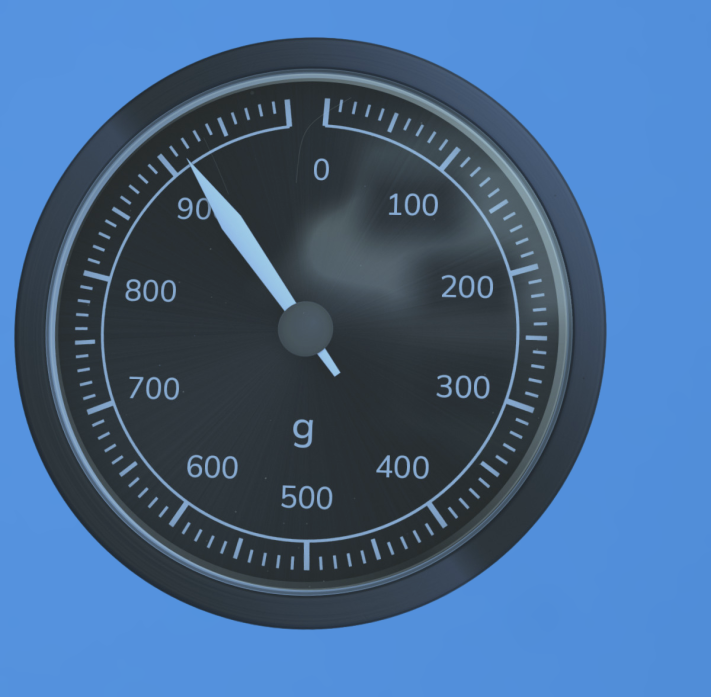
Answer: 915 g
